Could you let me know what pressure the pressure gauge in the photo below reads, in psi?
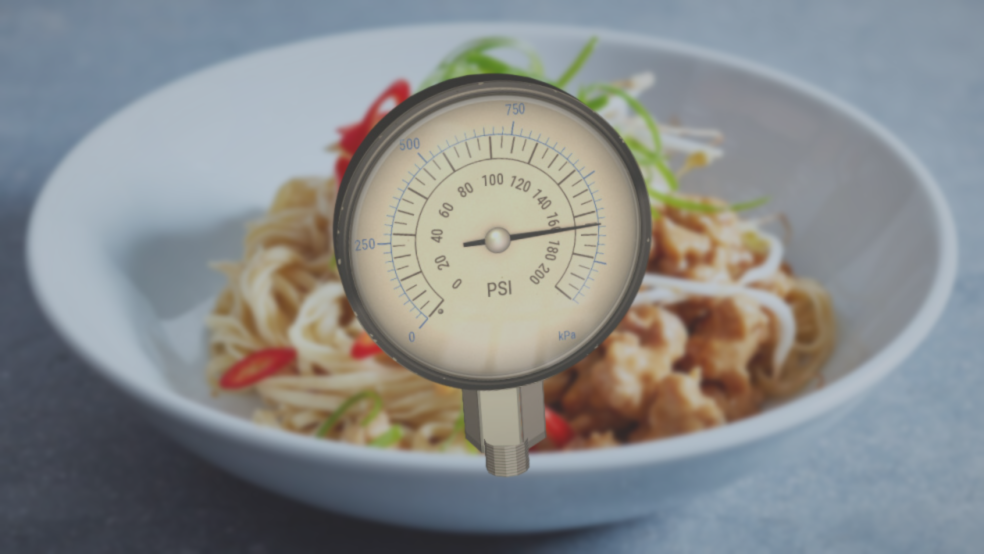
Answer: 165 psi
